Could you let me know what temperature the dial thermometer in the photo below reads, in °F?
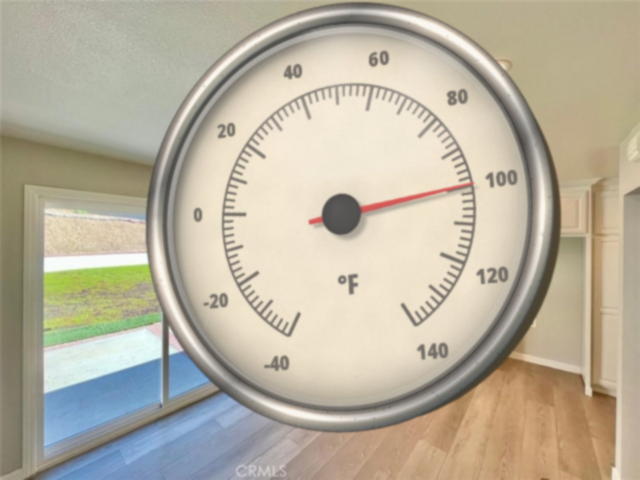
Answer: 100 °F
